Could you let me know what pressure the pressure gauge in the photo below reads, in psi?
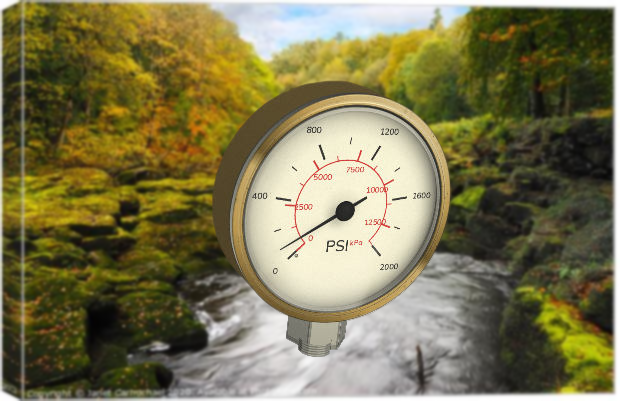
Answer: 100 psi
